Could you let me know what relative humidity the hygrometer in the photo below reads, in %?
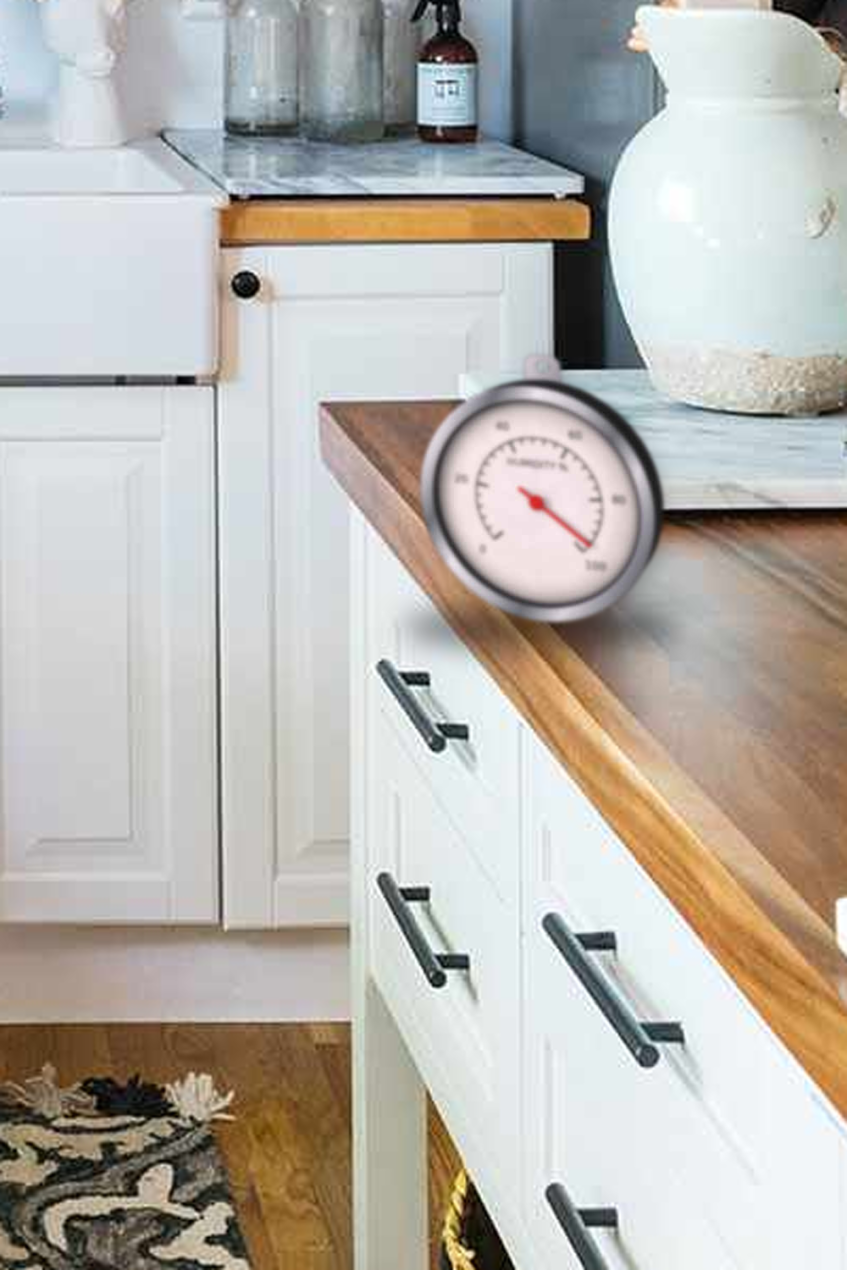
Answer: 96 %
